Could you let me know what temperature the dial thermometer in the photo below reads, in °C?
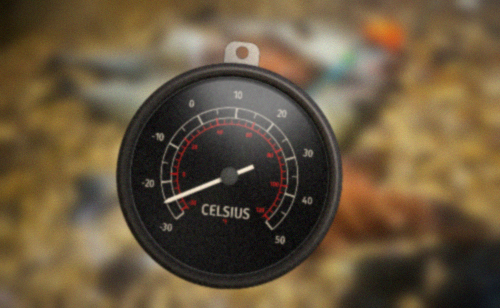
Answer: -25 °C
